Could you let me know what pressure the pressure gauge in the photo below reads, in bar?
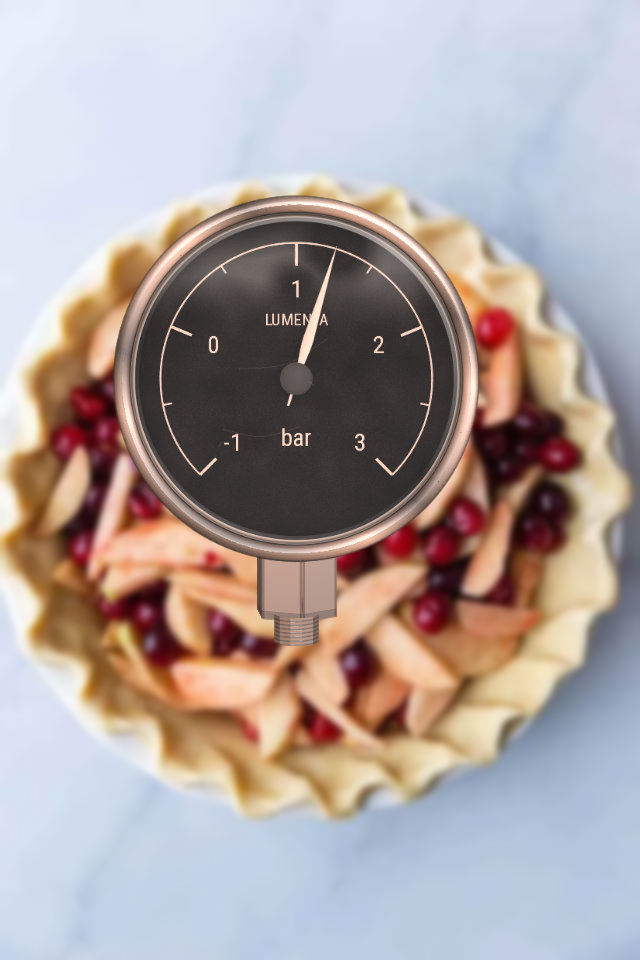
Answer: 1.25 bar
